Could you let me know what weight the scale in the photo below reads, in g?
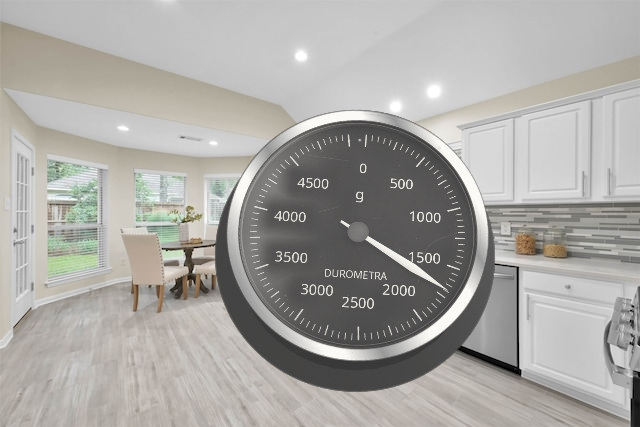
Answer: 1700 g
